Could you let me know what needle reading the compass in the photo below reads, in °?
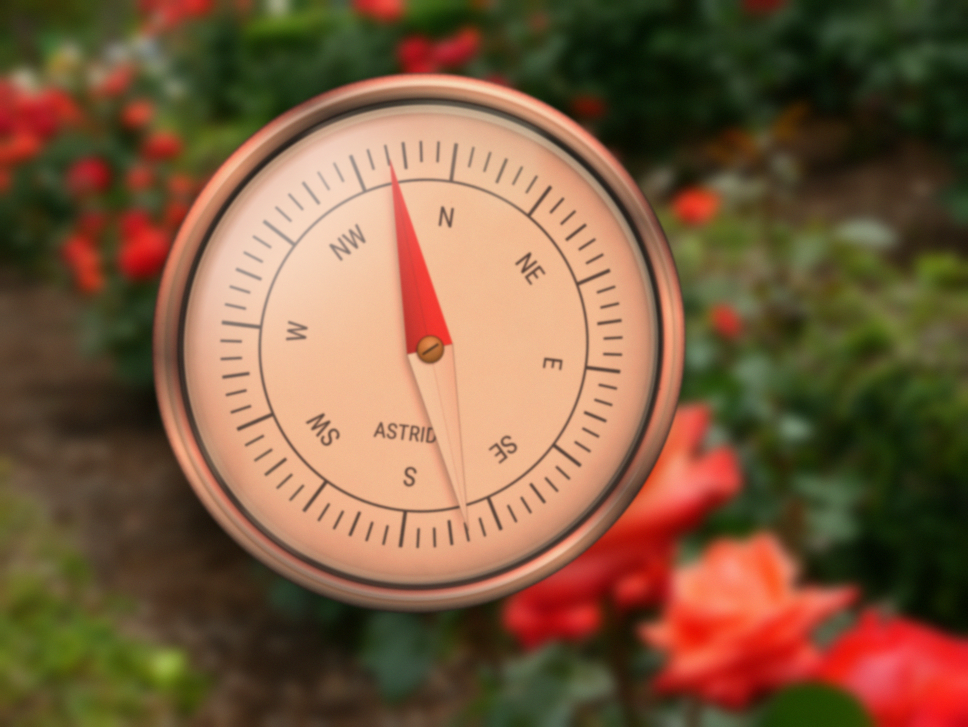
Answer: 340 °
